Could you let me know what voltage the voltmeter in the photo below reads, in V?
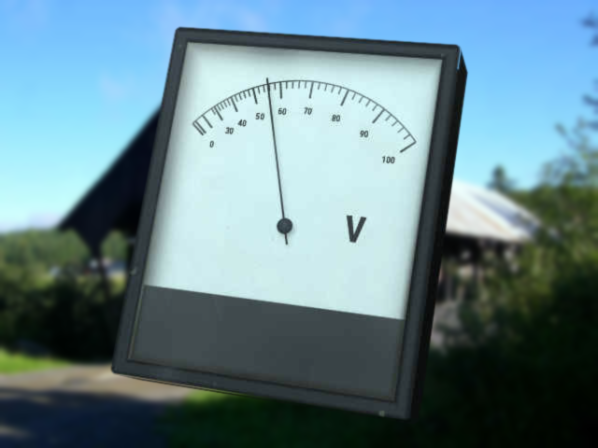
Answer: 56 V
